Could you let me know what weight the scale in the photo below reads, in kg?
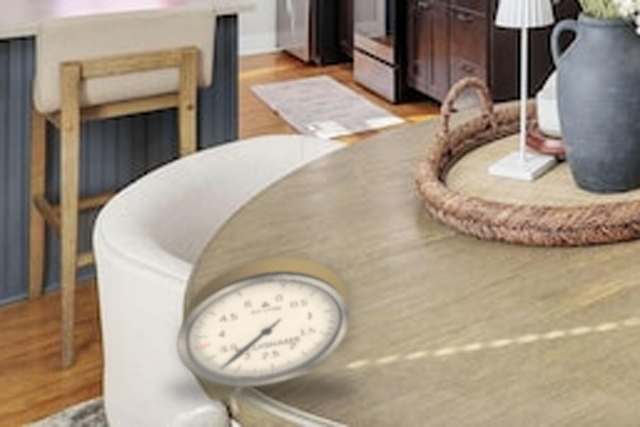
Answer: 3.25 kg
